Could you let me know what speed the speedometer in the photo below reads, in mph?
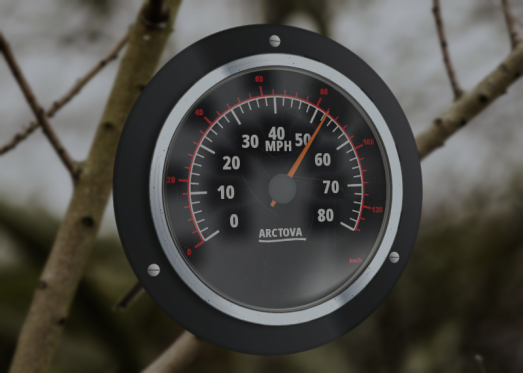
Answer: 52 mph
